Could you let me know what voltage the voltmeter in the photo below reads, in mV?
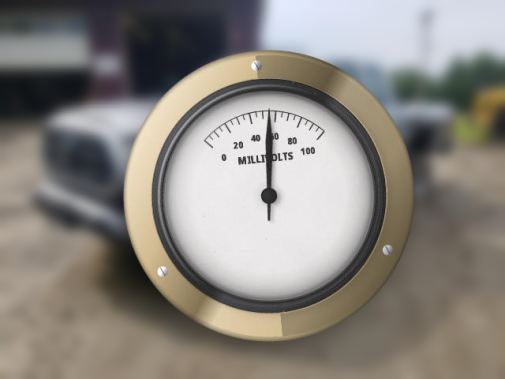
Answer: 55 mV
